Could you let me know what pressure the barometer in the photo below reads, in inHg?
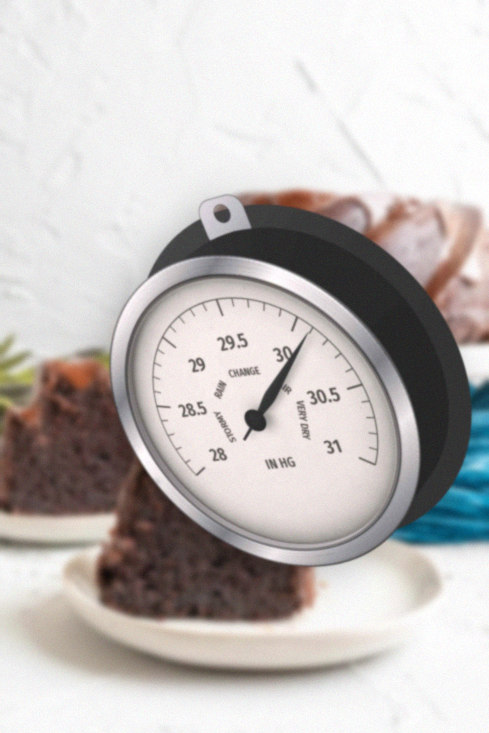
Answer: 30.1 inHg
